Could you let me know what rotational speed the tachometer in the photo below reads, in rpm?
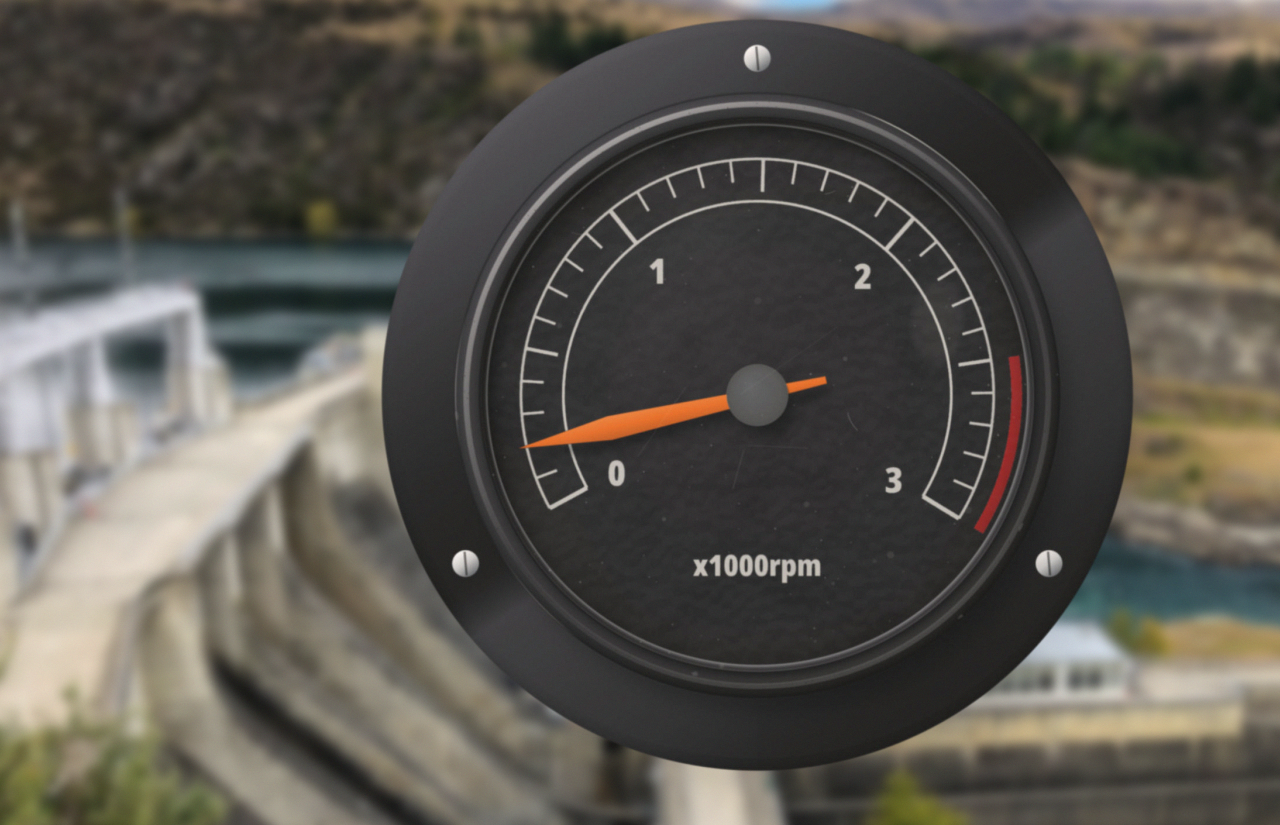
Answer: 200 rpm
